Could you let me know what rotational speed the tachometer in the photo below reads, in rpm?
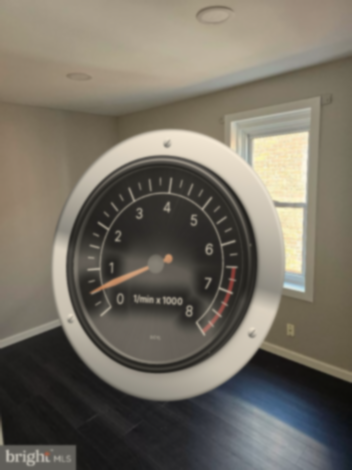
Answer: 500 rpm
